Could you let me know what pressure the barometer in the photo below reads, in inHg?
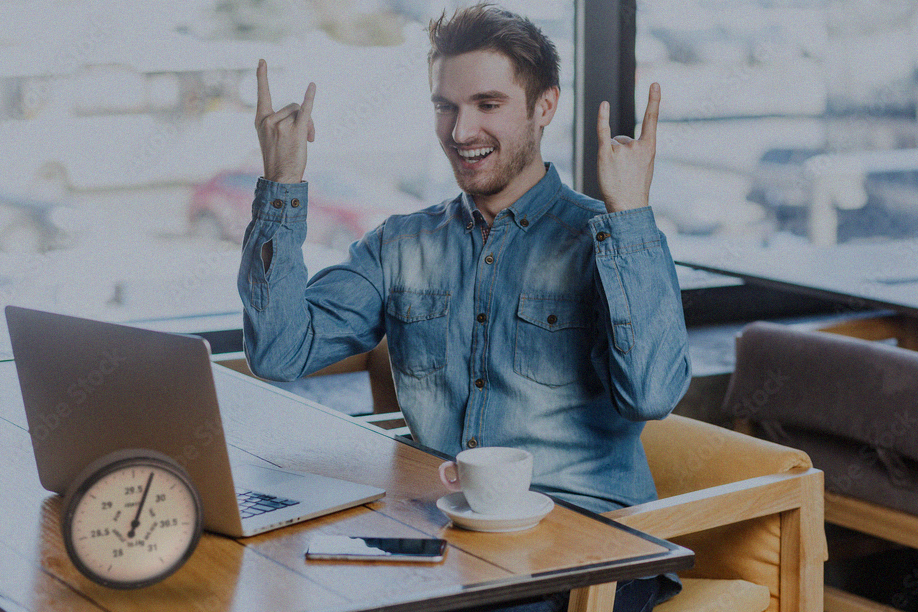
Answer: 29.7 inHg
